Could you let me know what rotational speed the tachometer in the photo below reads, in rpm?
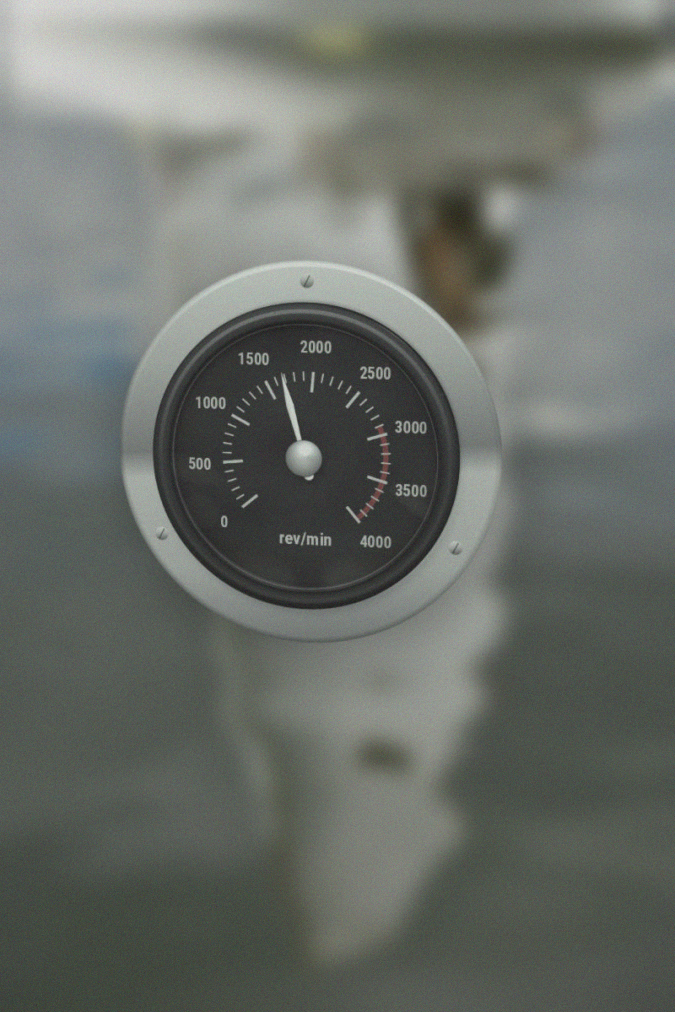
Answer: 1700 rpm
